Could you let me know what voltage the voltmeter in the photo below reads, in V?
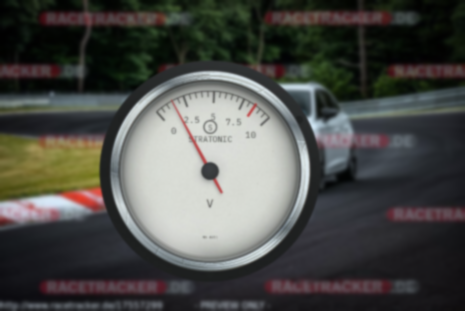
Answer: 1.5 V
